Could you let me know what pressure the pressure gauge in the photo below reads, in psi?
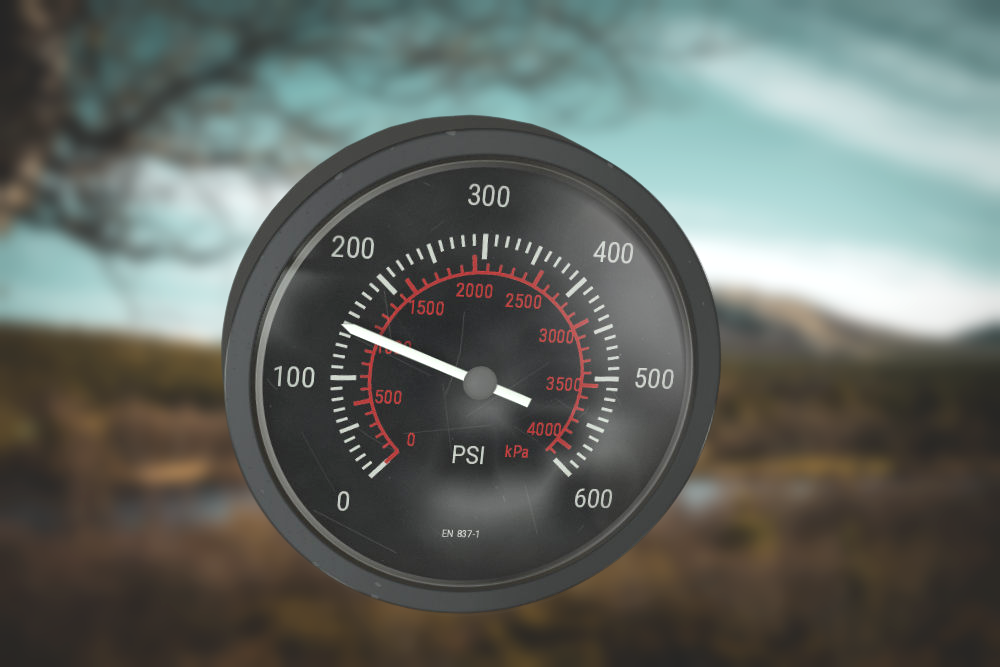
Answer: 150 psi
